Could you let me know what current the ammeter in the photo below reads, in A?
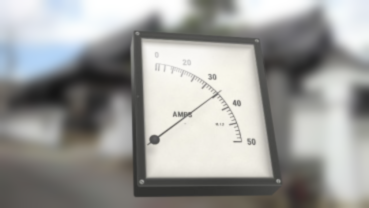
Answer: 35 A
